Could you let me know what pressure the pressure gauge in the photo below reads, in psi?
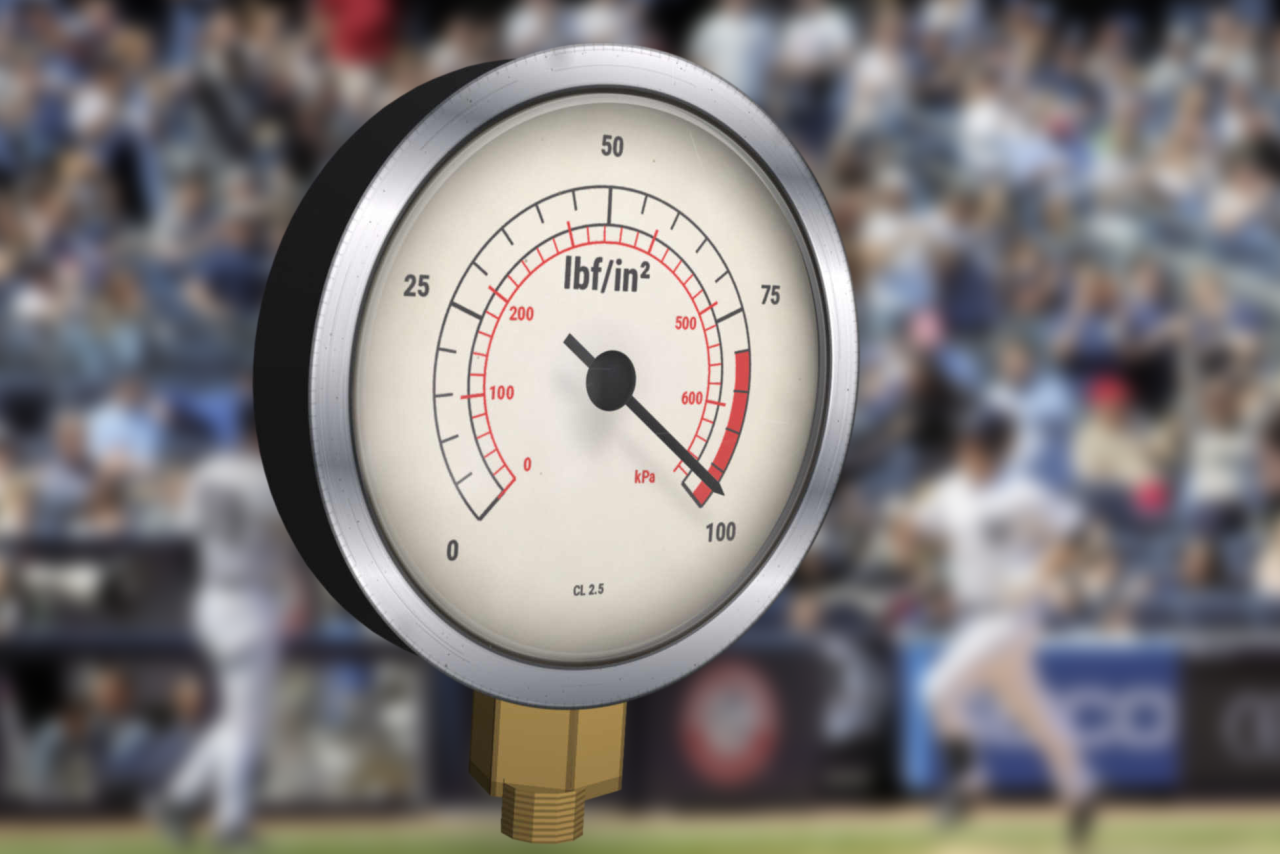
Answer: 97.5 psi
